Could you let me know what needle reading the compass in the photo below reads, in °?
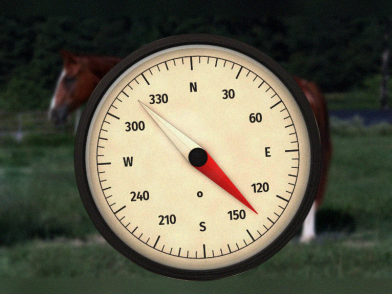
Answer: 137.5 °
